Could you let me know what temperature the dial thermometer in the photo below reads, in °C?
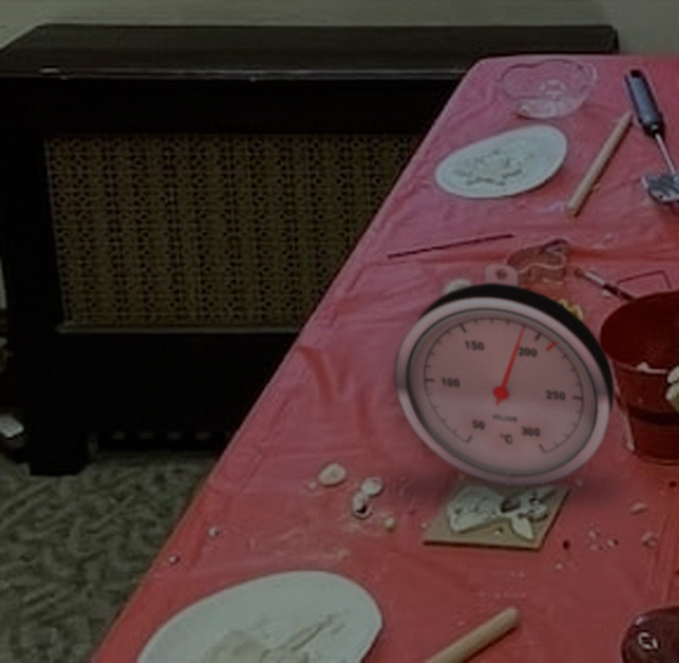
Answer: 190 °C
